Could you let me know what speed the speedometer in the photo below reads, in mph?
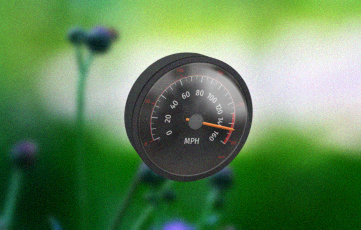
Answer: 145 mph
